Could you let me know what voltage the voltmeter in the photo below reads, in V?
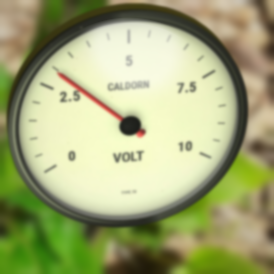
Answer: 3 V
